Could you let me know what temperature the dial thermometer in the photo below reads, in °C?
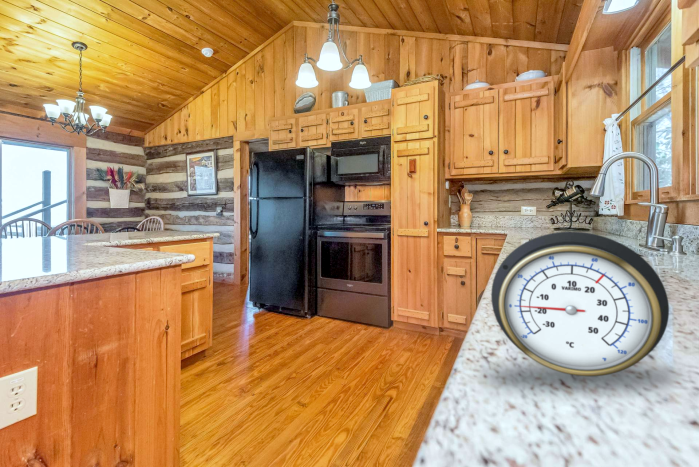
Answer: -17.5 °C
